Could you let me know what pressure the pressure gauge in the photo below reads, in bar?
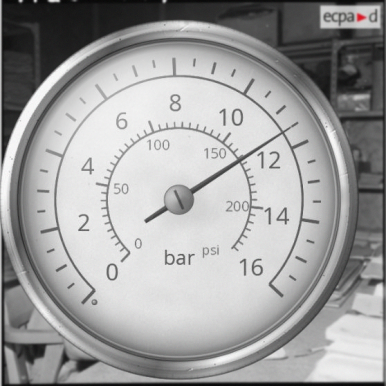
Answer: 11.5 bar
